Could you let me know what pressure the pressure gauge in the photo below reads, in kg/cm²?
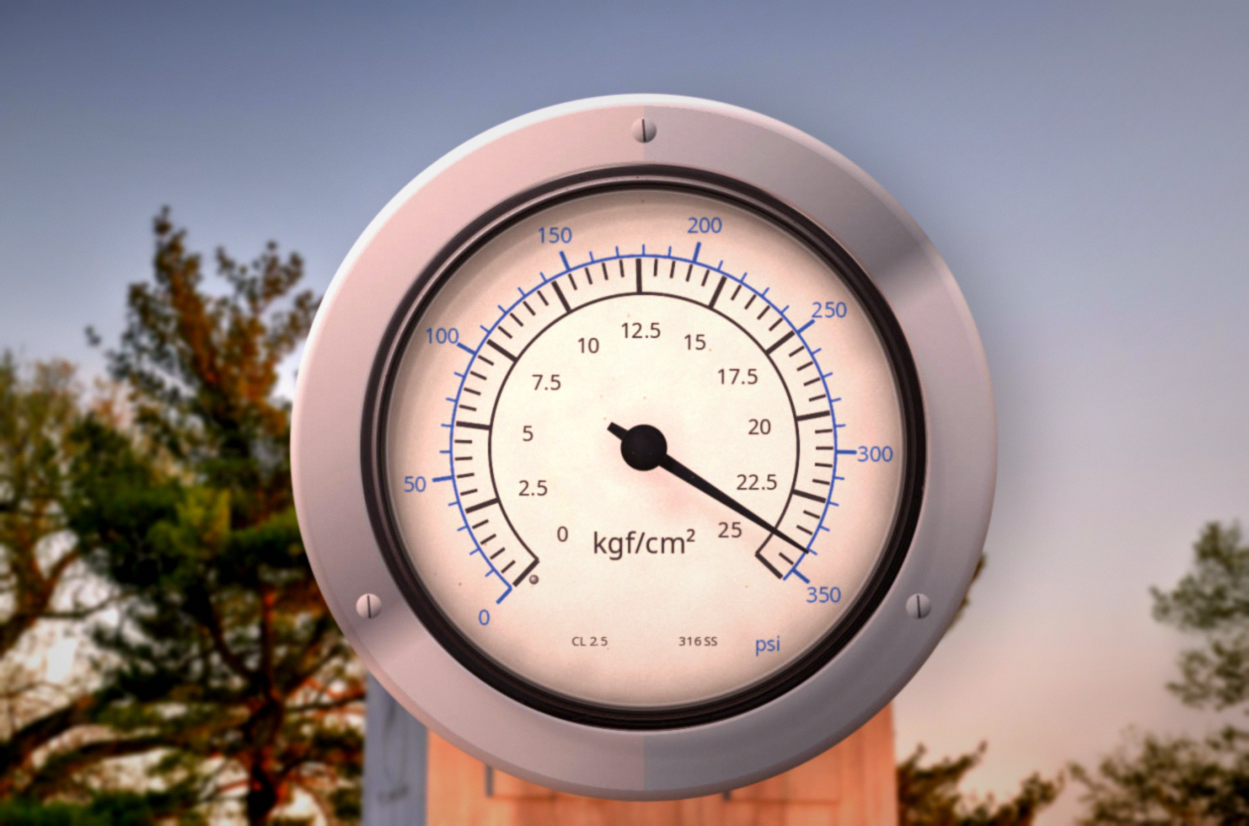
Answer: 24 kg/cm²
